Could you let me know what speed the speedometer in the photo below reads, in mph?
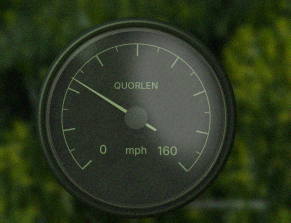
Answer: 45 mph
